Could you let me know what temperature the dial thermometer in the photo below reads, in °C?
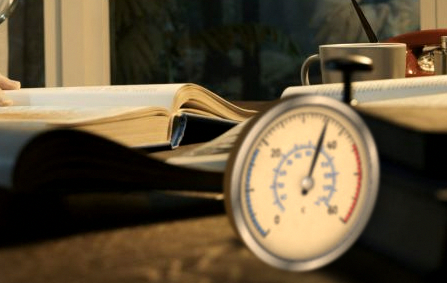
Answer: 35 °C
